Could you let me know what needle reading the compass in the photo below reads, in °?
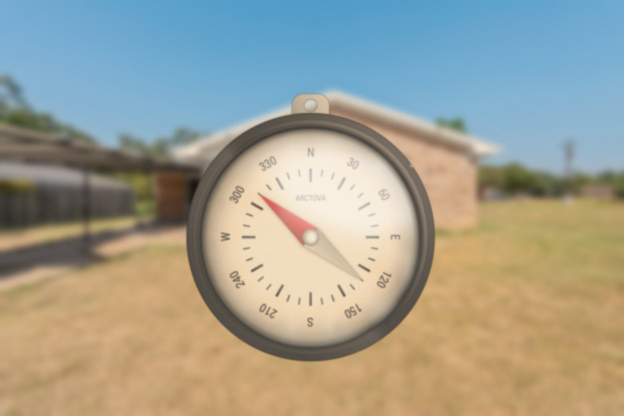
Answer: 310 °
